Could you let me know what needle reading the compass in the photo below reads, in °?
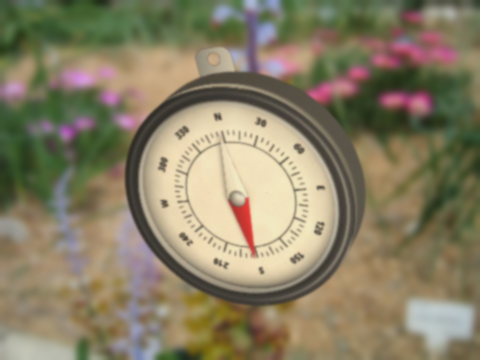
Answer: 180 °
